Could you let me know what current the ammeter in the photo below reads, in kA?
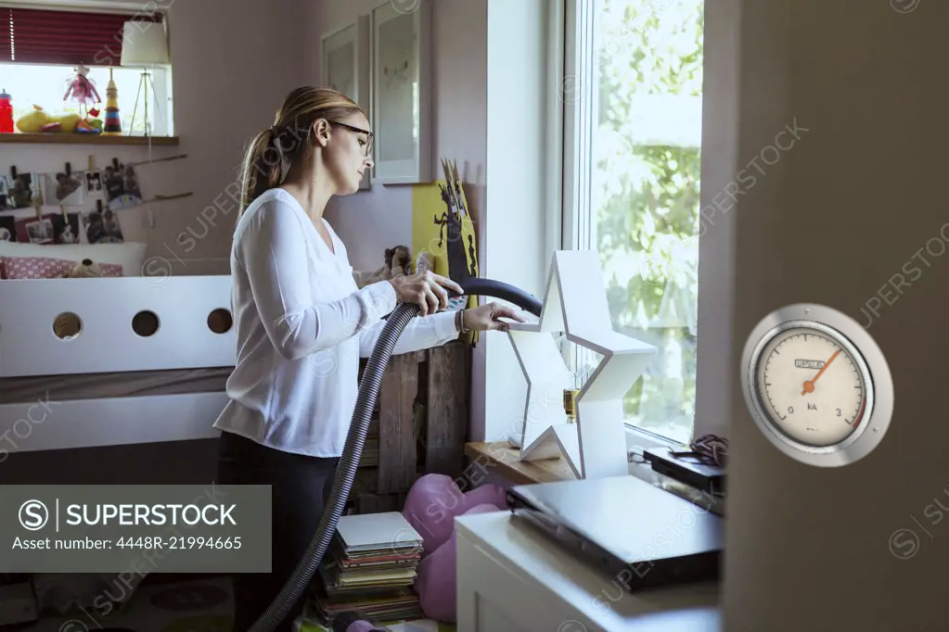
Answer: 2 kA
